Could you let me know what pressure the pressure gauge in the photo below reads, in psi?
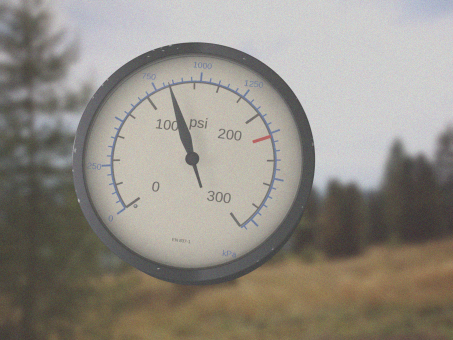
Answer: 120 psi
